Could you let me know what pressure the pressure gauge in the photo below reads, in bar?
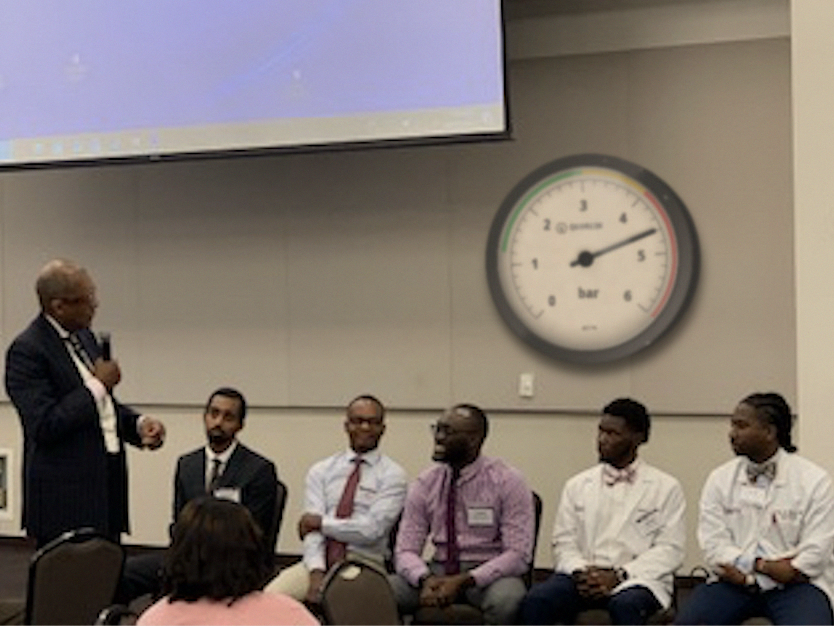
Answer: 4.6 bar
